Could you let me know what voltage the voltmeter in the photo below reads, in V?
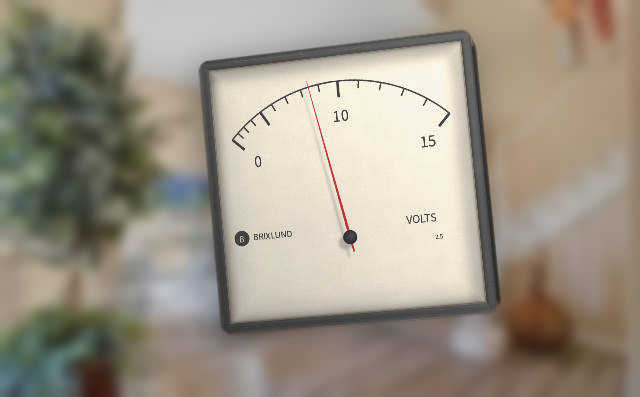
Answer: 8.5 V
